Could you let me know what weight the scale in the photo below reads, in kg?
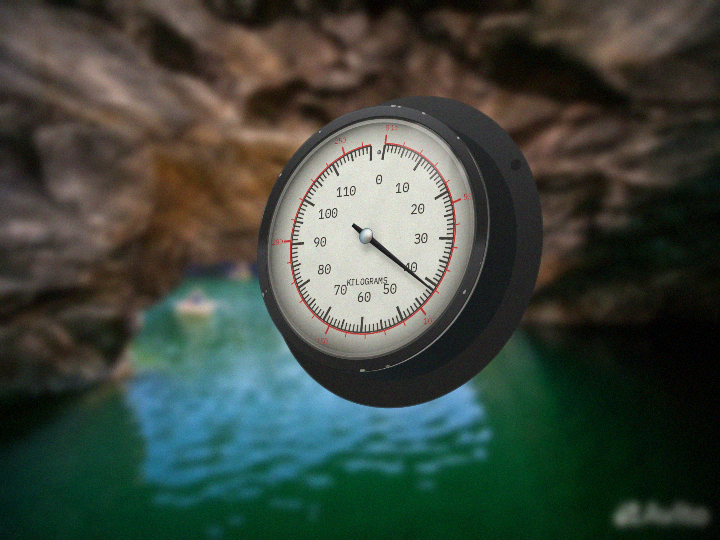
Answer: 41 kg
